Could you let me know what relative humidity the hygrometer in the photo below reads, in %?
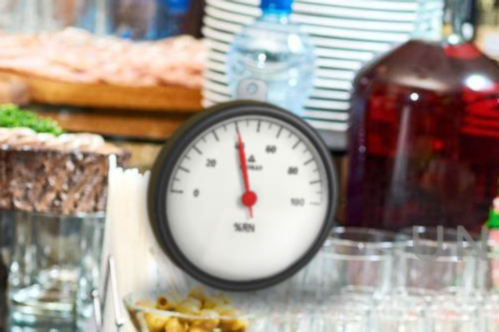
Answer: 40 %
